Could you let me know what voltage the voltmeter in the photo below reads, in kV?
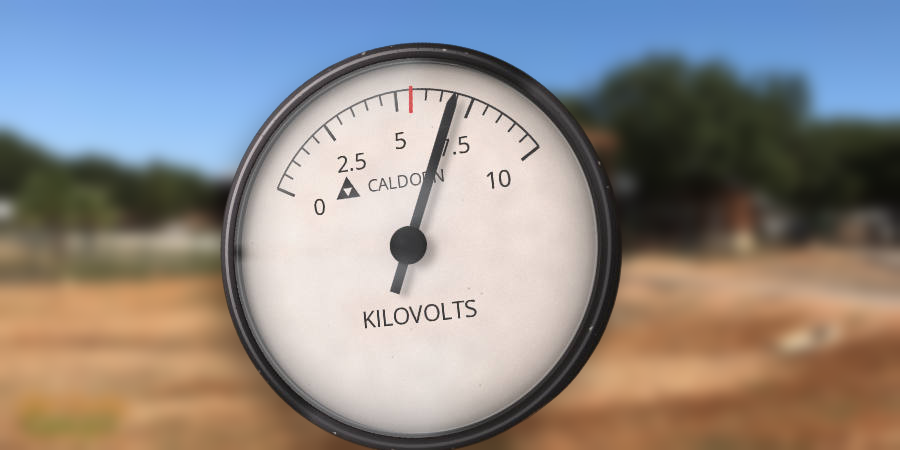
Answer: 7 kV
